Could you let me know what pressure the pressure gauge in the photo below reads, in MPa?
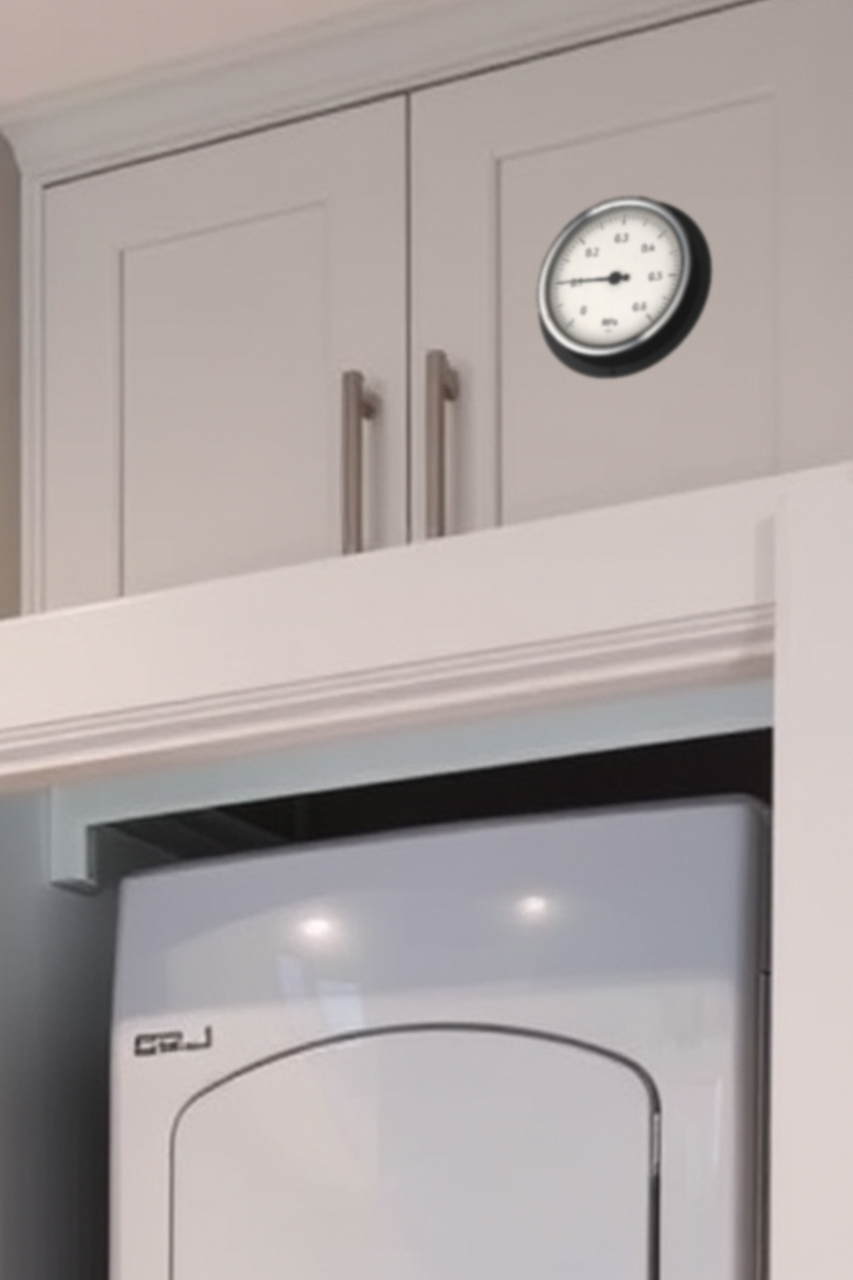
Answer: 0.1 MPa
